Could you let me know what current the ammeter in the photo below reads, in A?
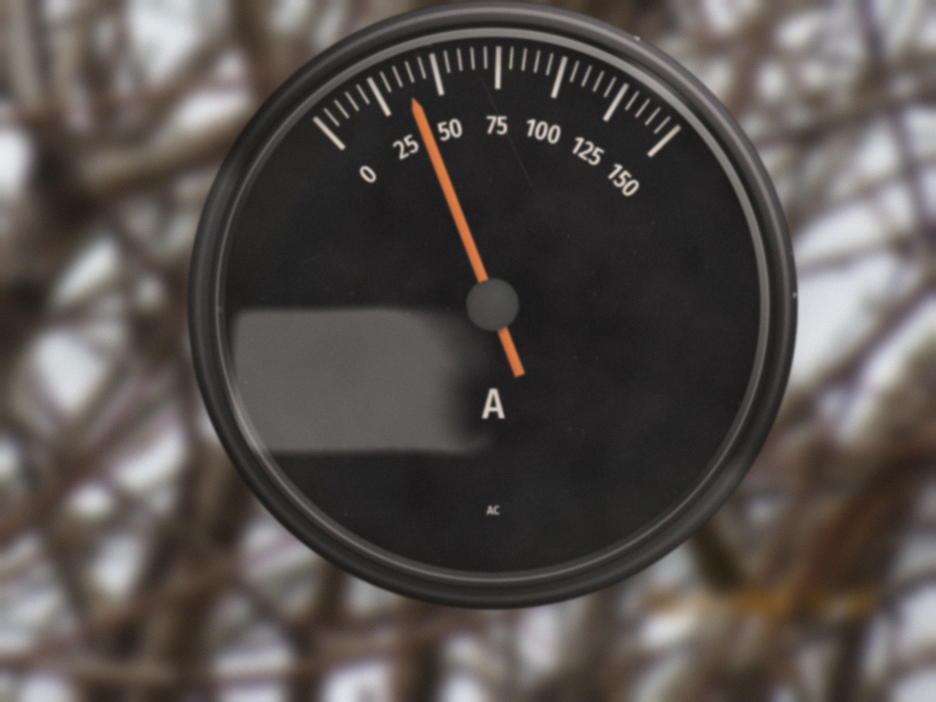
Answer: 37.5 A
